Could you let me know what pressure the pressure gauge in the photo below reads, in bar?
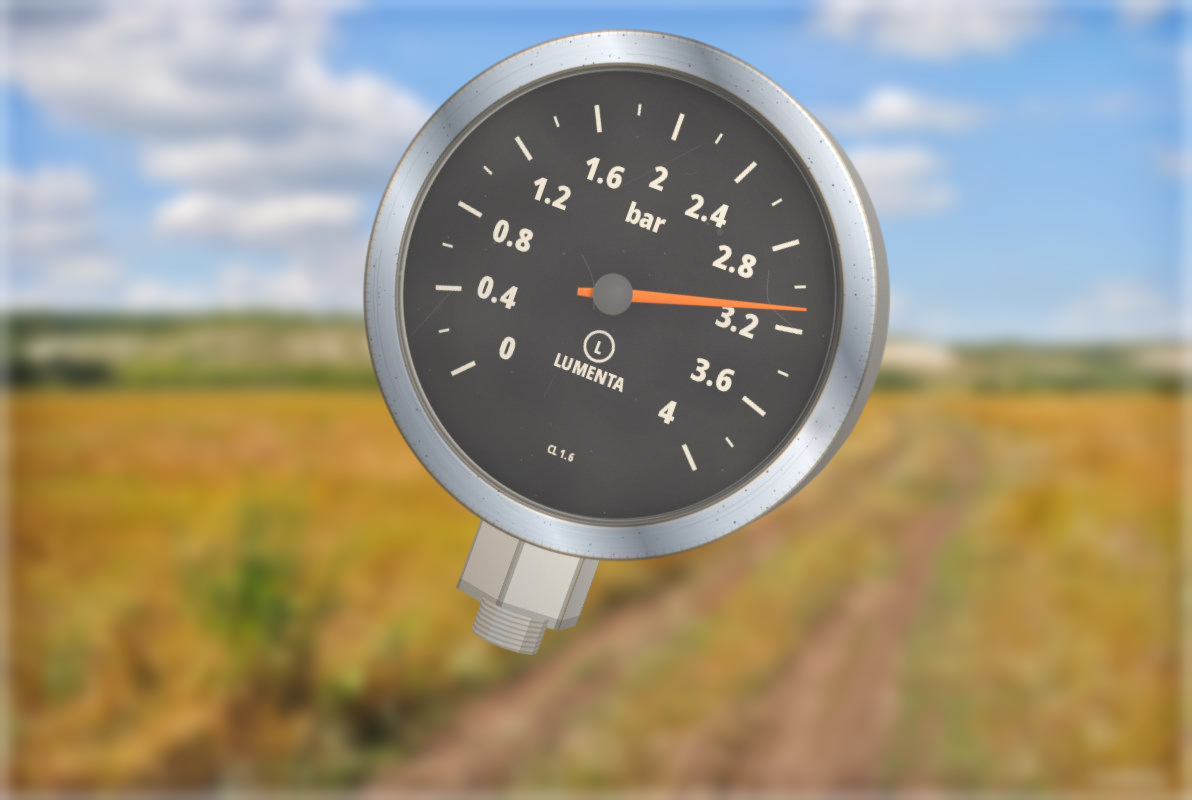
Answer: 3.1 bar
